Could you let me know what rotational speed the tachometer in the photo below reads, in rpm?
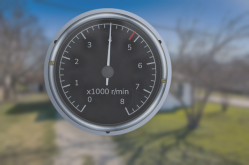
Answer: 4000 rpm
